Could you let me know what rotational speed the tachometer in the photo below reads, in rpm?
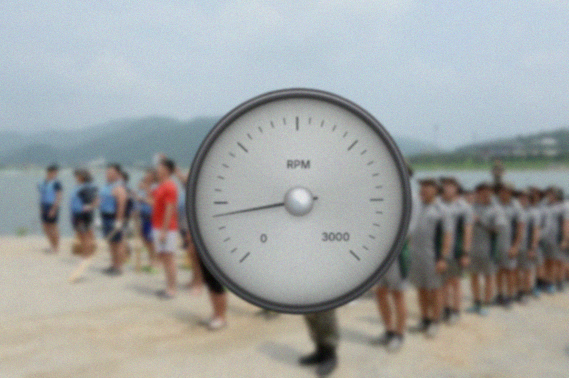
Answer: 400 rpm
